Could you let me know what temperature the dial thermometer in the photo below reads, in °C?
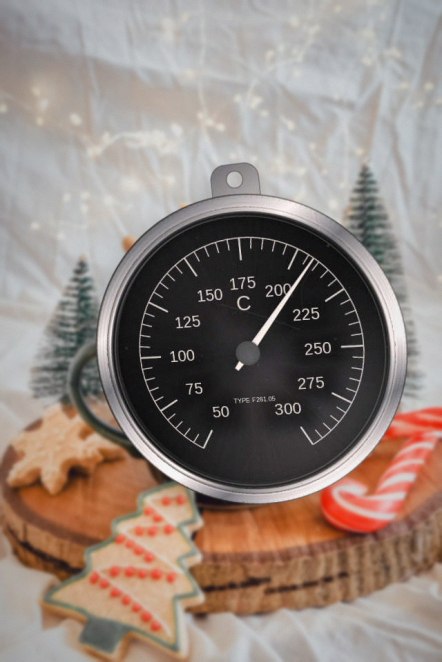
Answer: 207.5 °C
